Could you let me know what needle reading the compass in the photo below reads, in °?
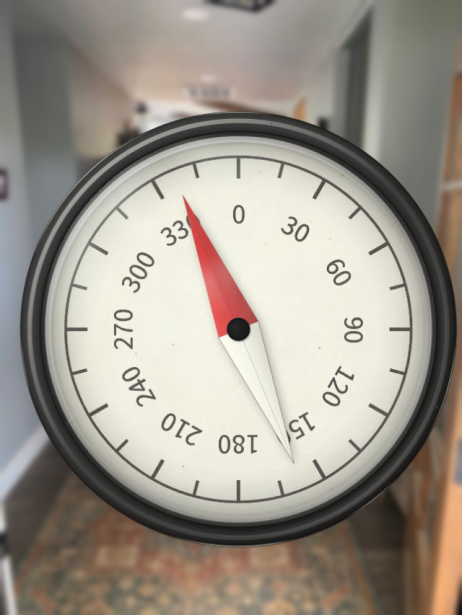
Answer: 337.5 °
